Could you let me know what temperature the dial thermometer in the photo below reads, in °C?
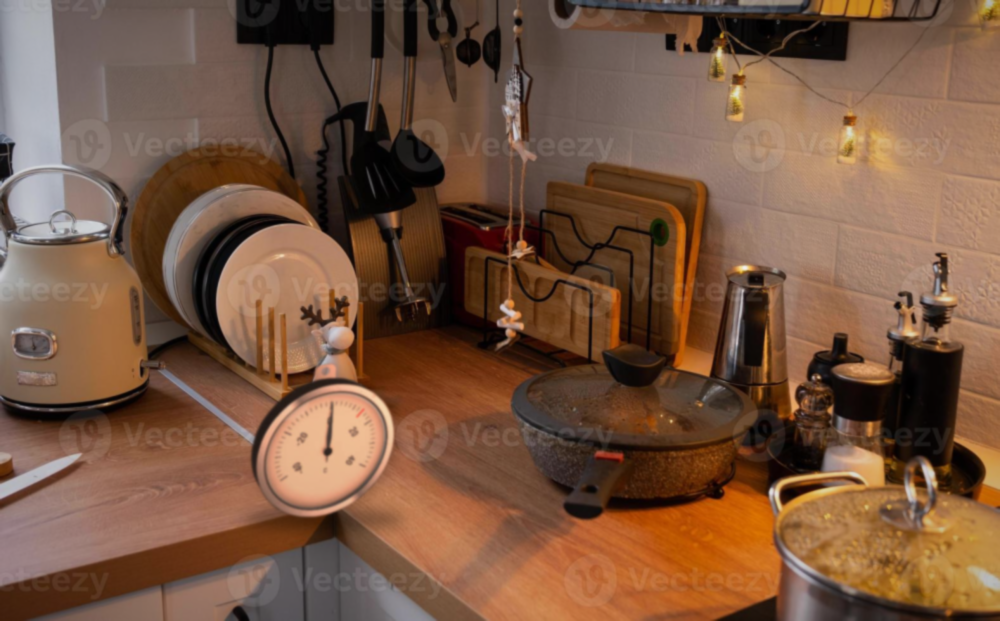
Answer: 0 °C
